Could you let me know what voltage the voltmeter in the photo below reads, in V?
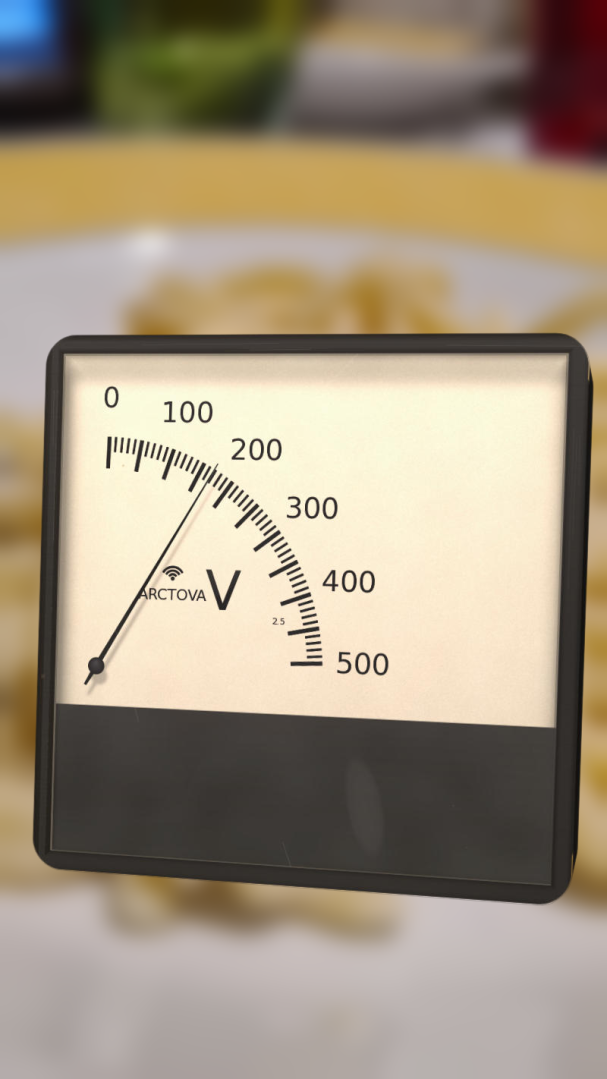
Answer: 170 V
